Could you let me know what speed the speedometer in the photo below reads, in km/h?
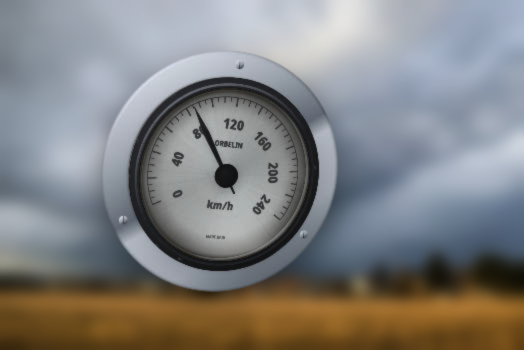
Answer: 85 km/h
